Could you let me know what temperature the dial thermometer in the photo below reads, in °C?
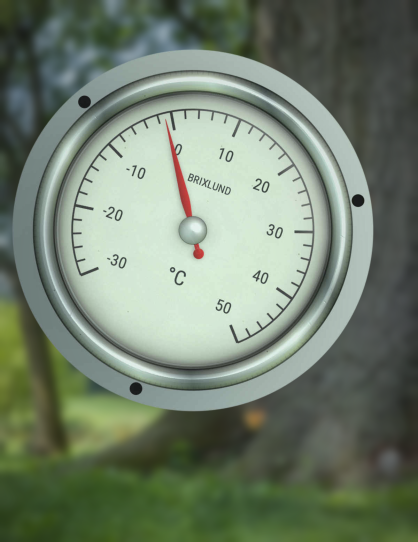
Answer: -1 °C
